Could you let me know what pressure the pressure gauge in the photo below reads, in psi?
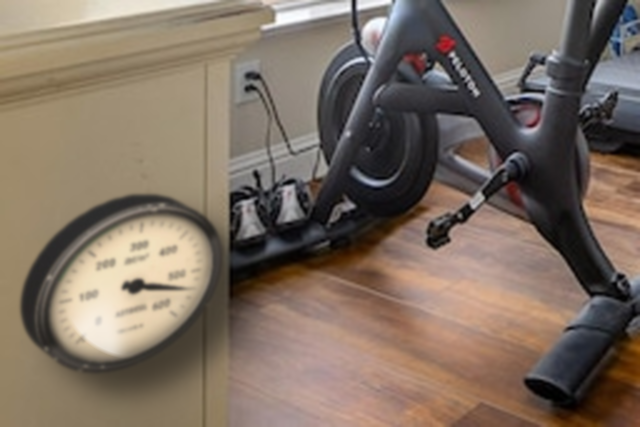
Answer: 540 psi
